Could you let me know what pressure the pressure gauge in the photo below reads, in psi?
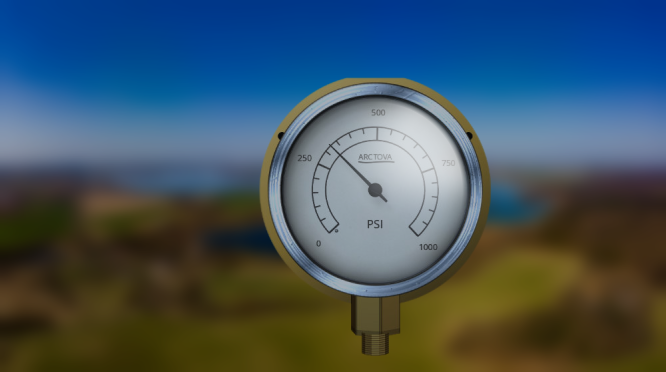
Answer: 325 psi
